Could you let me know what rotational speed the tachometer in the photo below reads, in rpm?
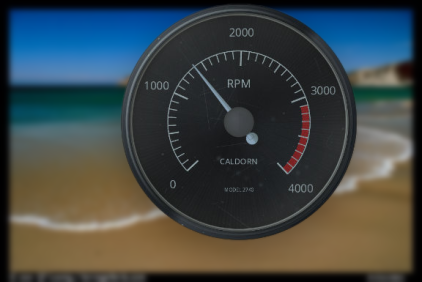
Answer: 1400 rpm
